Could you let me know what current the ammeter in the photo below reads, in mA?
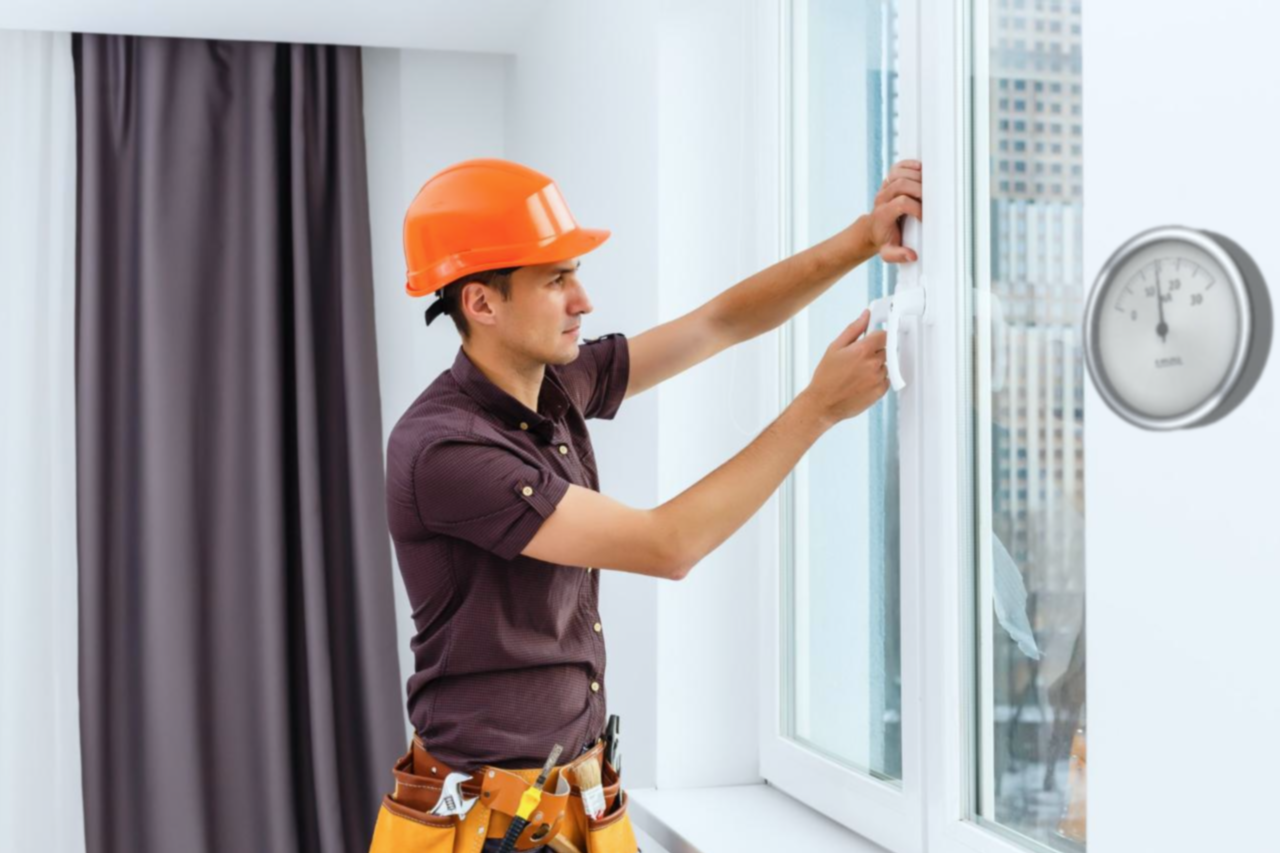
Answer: 15 mA
